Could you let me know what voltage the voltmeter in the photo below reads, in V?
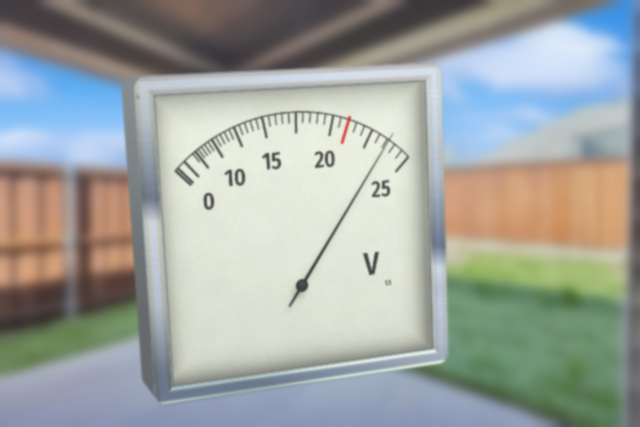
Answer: 23.5 V
